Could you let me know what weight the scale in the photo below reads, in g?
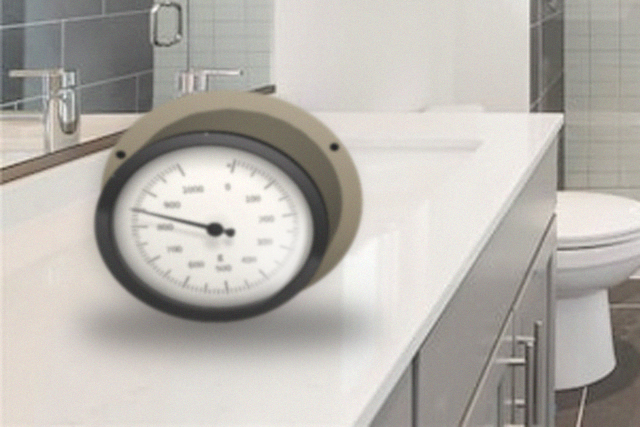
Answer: 850 g
